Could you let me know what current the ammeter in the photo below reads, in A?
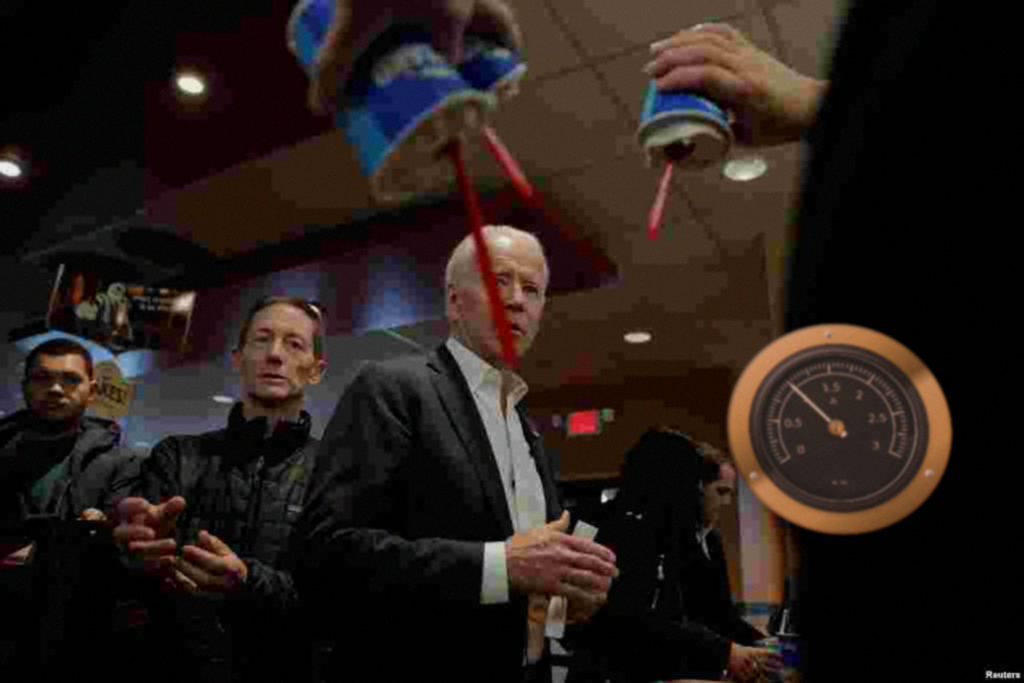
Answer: 1 A
